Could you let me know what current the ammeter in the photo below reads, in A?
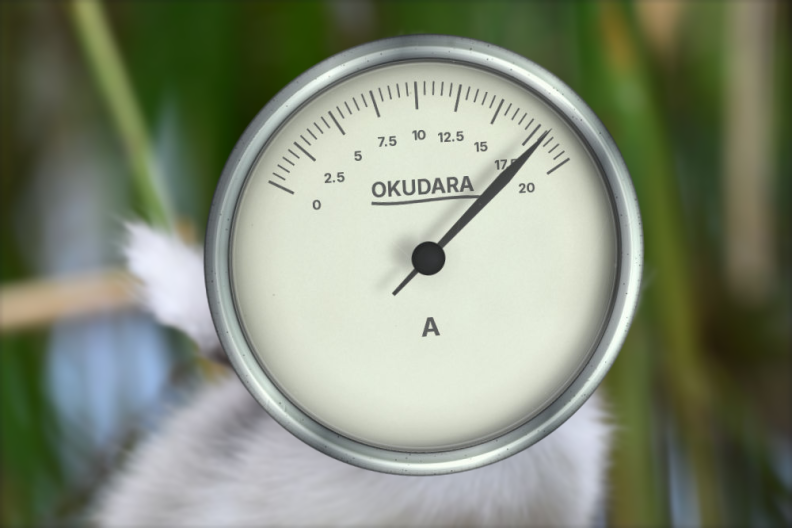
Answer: 18 A
